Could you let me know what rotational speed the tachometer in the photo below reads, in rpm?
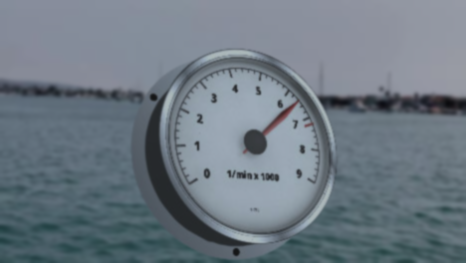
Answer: 6400 rpm
